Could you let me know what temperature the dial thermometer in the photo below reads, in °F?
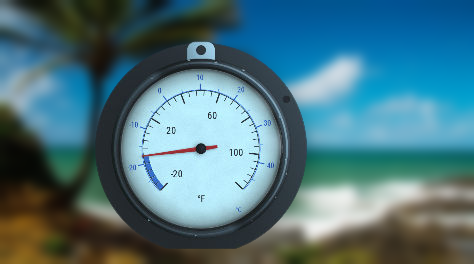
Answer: 0 °F
